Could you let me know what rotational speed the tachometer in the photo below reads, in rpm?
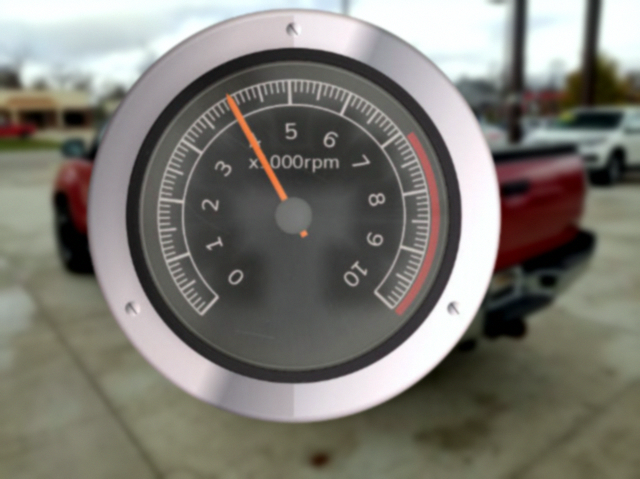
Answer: 4000 rpm
